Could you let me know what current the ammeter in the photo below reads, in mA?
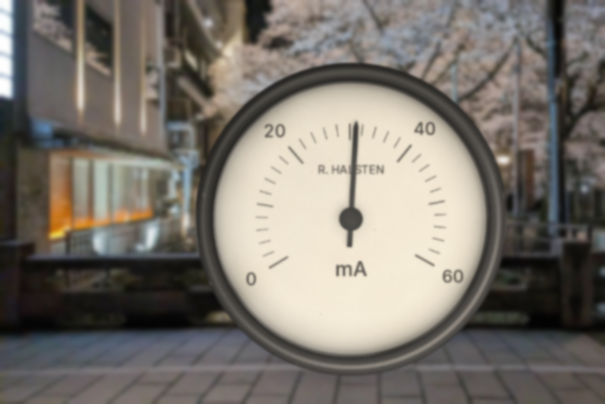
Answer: 31 mA
